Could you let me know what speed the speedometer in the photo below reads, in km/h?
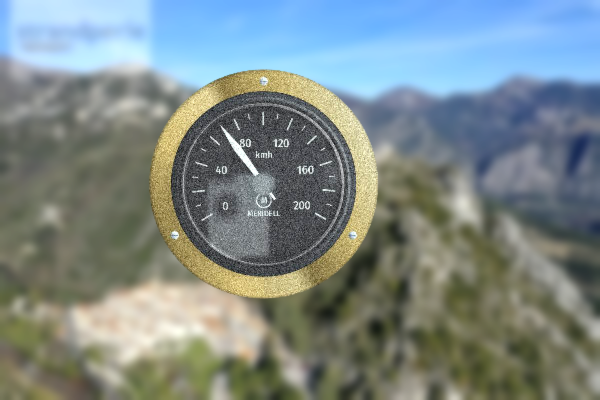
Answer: 70 km/h
